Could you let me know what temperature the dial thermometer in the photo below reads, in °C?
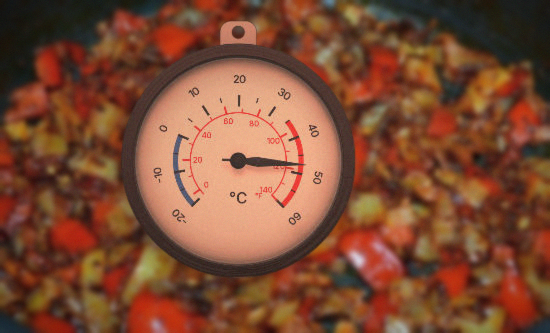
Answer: 47.5 °C
